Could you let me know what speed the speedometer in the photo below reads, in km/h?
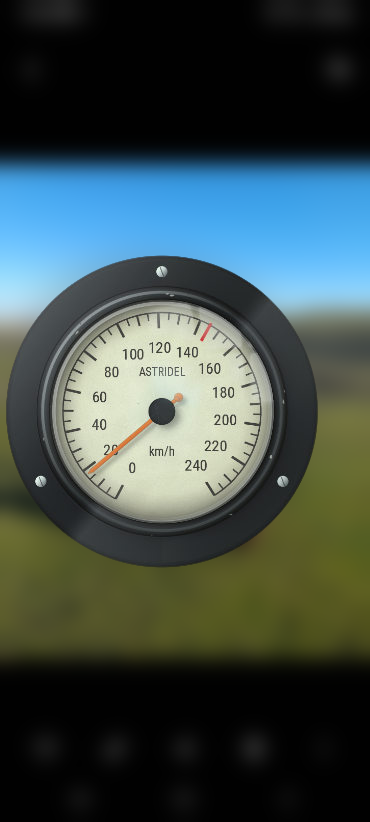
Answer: 17.5 km/h
